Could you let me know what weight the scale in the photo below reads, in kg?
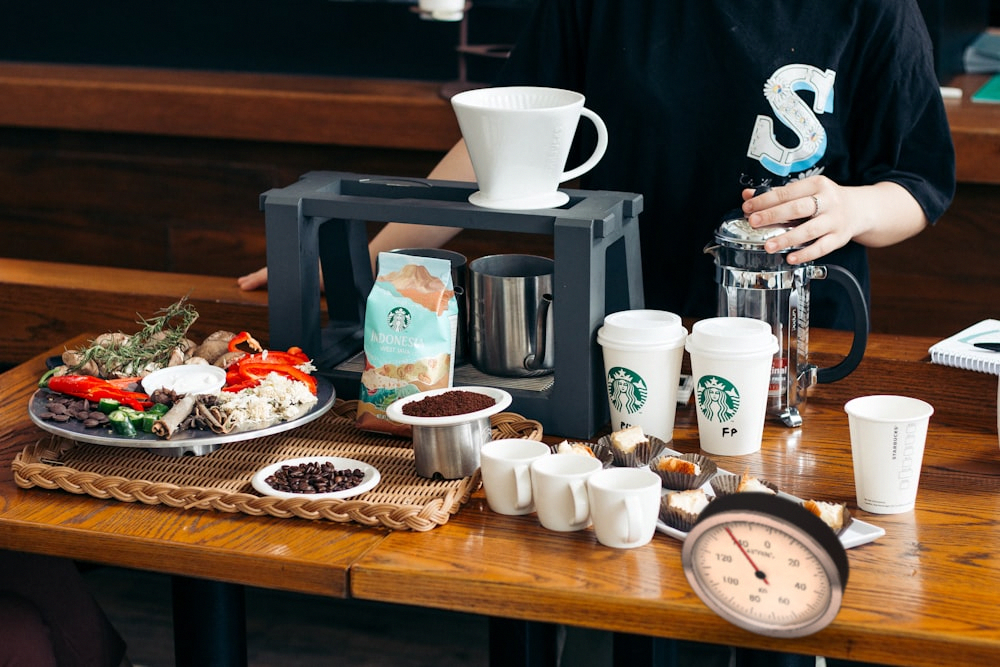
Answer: 140 kg
